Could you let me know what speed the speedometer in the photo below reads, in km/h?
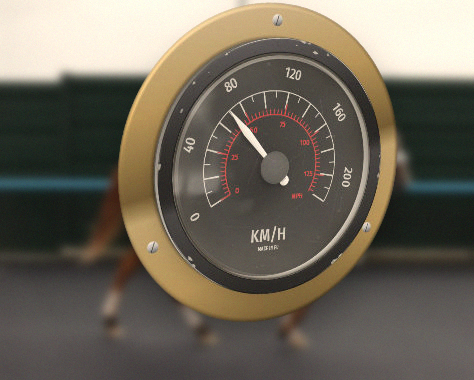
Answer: 70 km/h
